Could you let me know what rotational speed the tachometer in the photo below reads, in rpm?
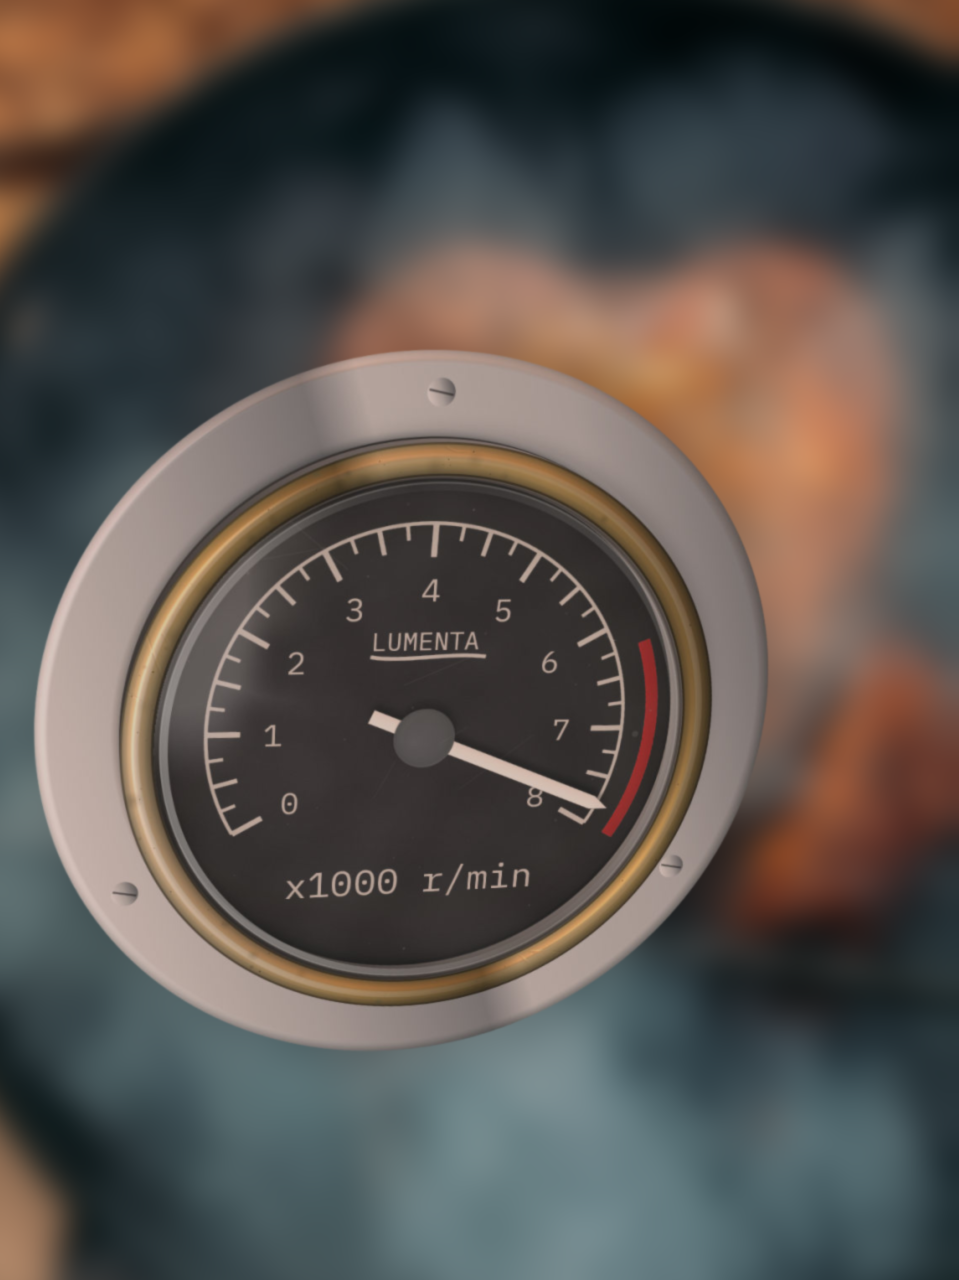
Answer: 7750 rpm
